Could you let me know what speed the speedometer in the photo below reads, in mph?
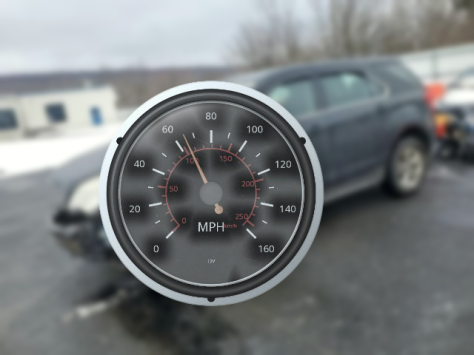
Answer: 65 mph
